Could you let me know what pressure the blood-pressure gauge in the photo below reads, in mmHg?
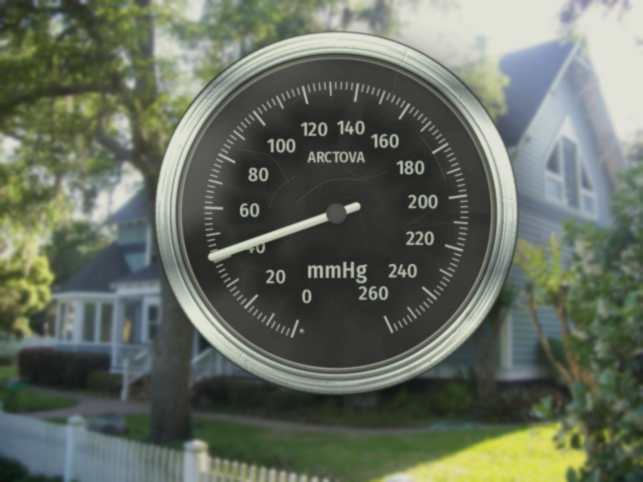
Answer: 42 mmHg
